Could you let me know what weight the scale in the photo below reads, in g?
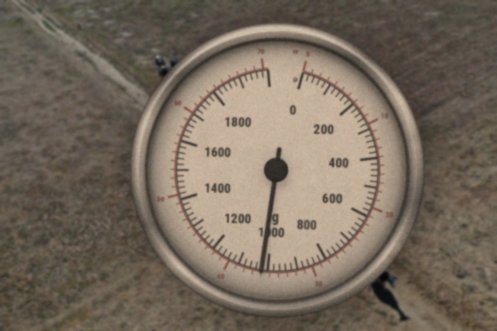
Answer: 1020 g
